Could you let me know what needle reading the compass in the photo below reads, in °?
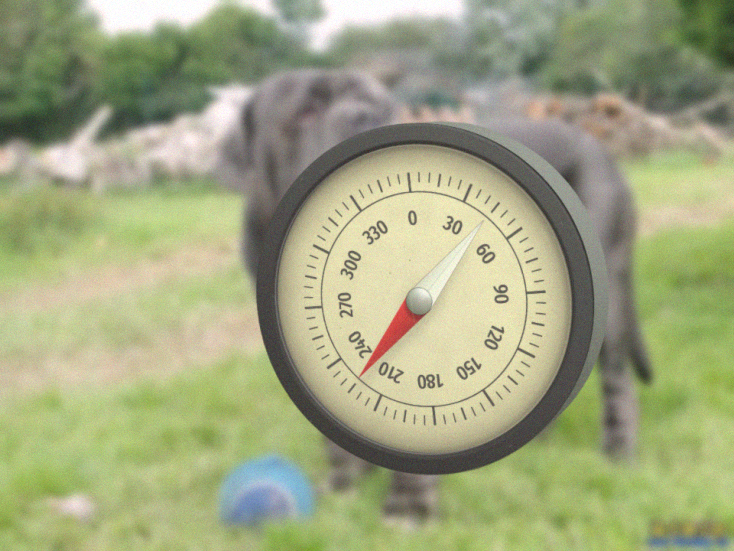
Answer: 225 °
